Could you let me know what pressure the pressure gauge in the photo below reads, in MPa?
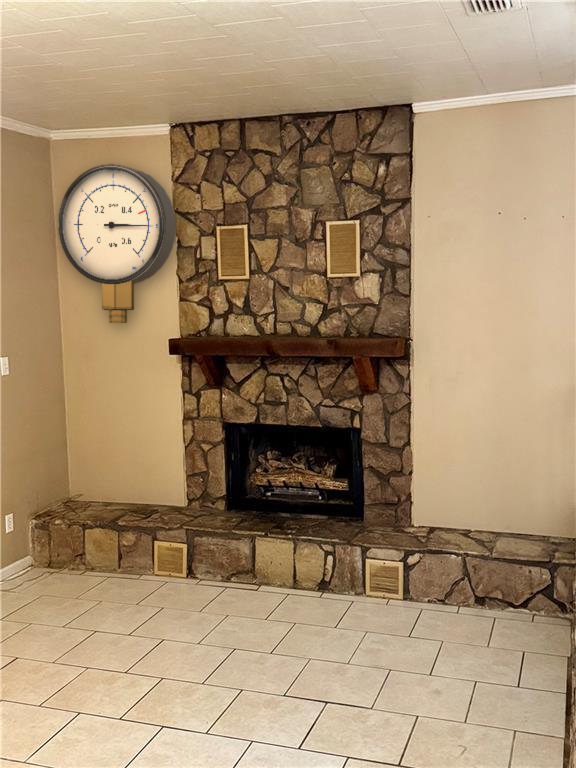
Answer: 0.5 MPa
